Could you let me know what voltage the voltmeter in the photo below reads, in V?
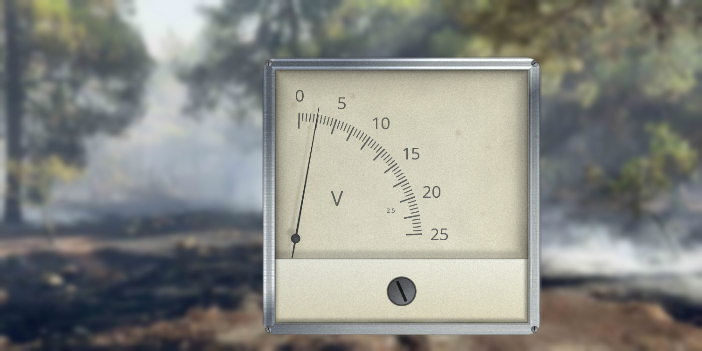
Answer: 2.5 V
